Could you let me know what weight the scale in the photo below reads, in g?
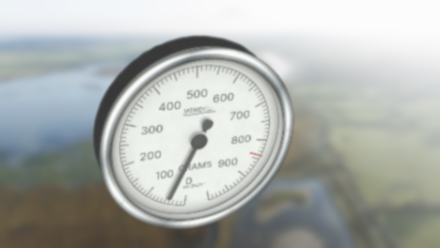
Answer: 50 g
